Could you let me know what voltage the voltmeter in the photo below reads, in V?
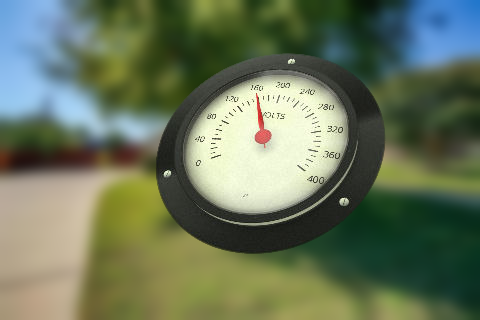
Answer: 160 V
